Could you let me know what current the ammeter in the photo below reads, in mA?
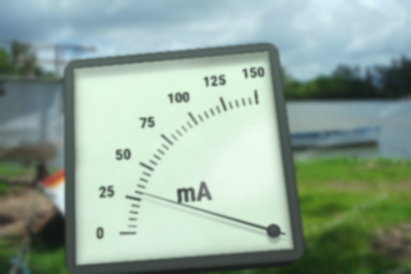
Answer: 30 mA
